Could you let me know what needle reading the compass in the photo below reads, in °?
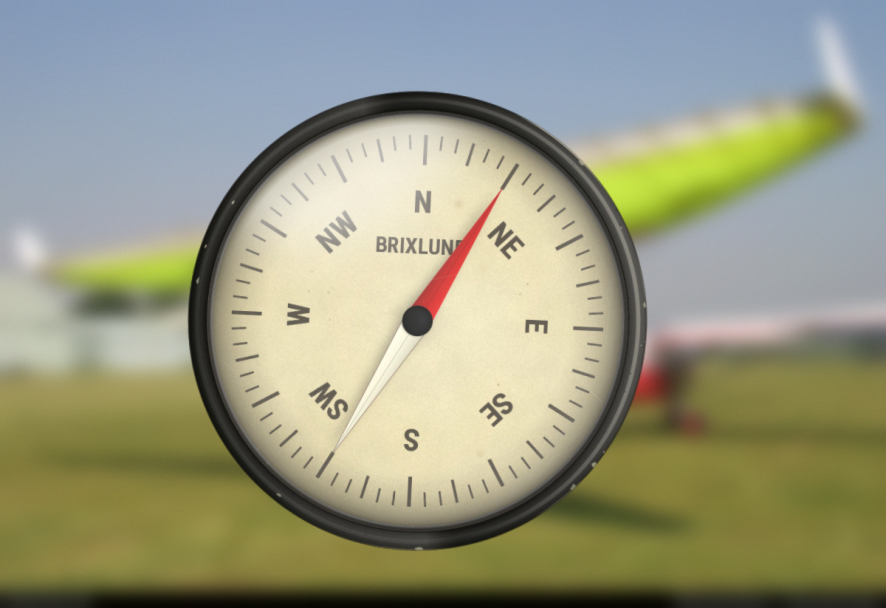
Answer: 30 °
